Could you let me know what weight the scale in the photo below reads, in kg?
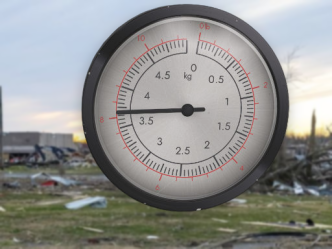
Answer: 3.7 kg
